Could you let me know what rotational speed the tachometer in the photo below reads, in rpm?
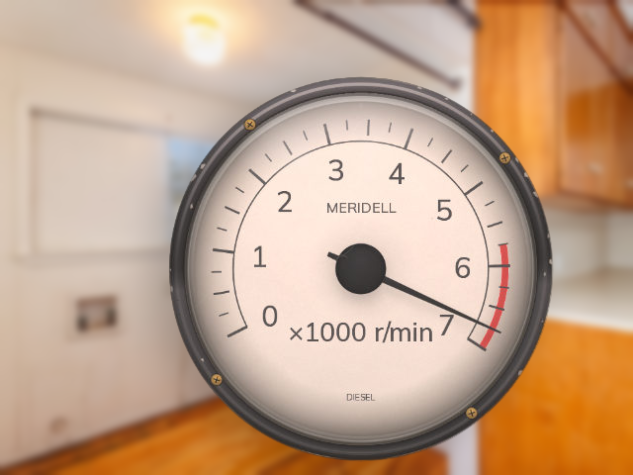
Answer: 6750 rpm
